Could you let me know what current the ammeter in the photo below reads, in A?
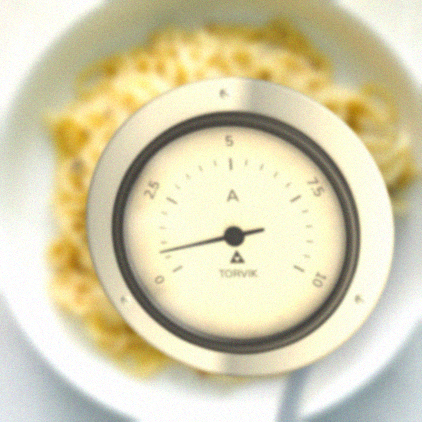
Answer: 0.75 A
